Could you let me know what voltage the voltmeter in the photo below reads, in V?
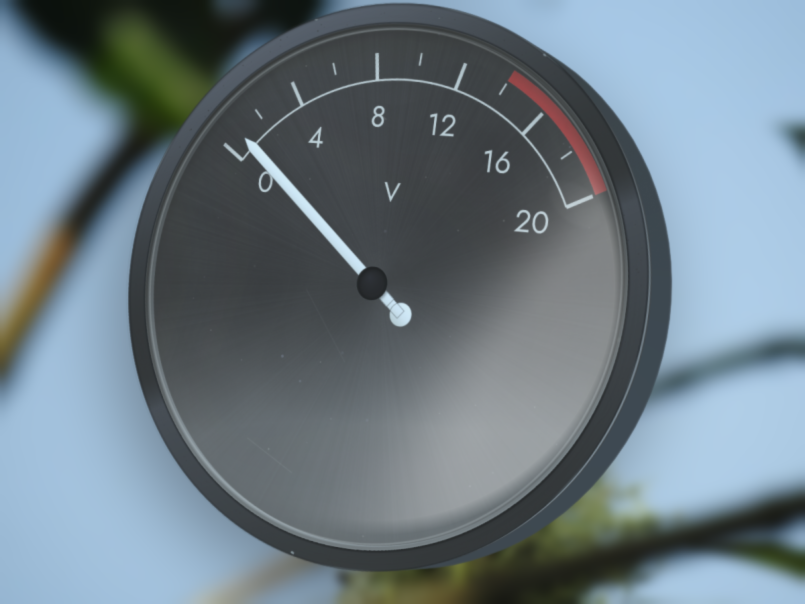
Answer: 1 V
